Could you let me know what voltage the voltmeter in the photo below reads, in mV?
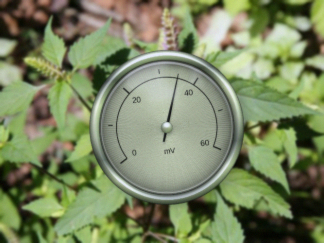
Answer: 35 mV
